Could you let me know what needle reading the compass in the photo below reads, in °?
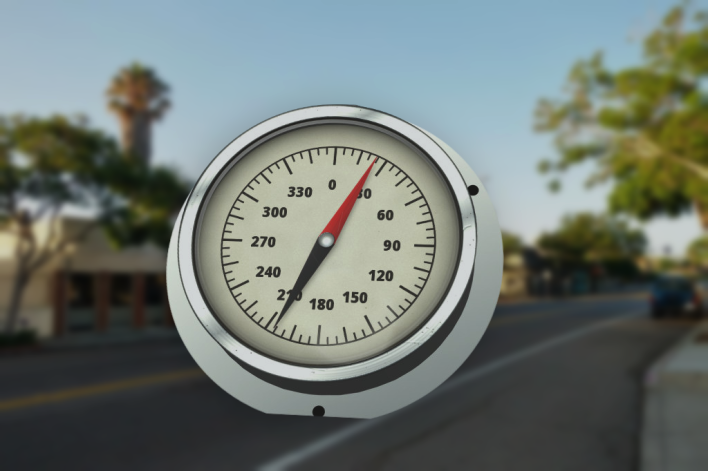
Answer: 25 °
